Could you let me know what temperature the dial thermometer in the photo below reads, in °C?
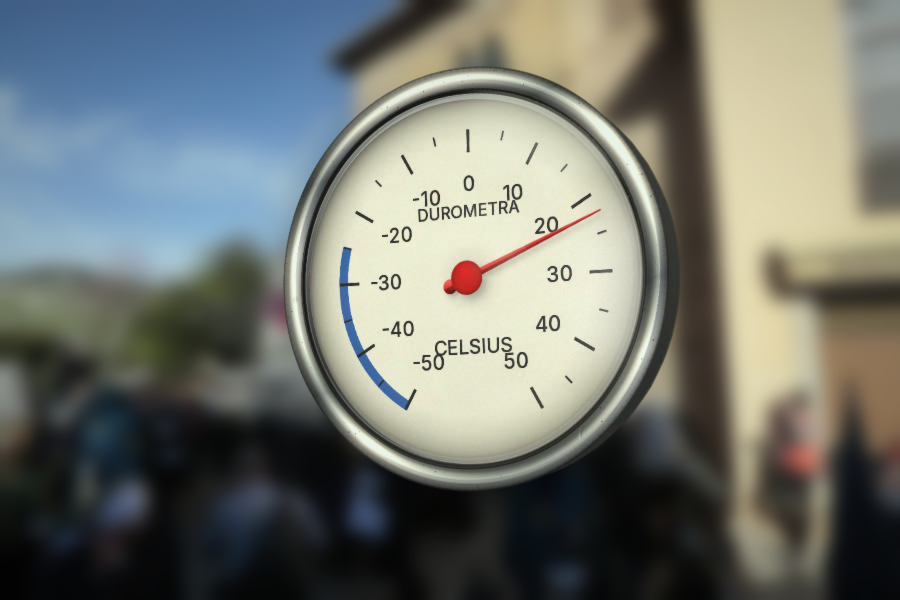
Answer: 22.5 °C
